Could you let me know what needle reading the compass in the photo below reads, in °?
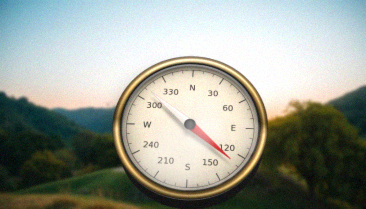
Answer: 130 °
